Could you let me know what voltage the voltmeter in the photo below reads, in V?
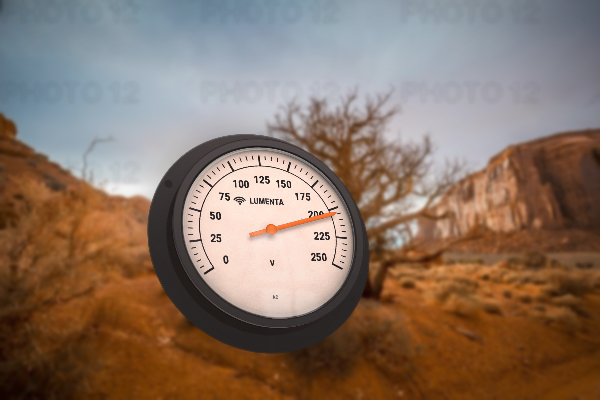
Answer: 205 V
